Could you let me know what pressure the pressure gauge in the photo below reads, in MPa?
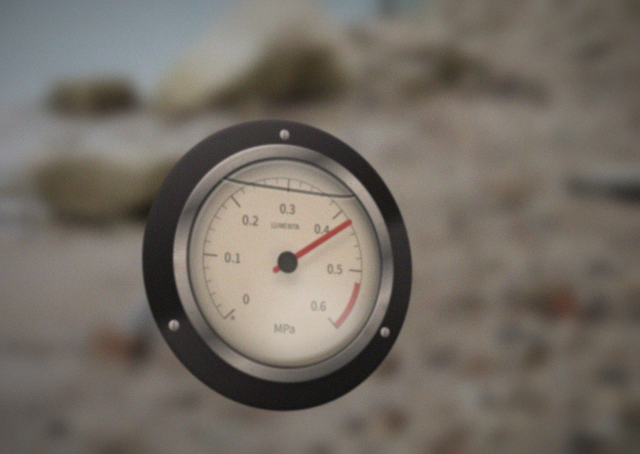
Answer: 0.42 MPa
